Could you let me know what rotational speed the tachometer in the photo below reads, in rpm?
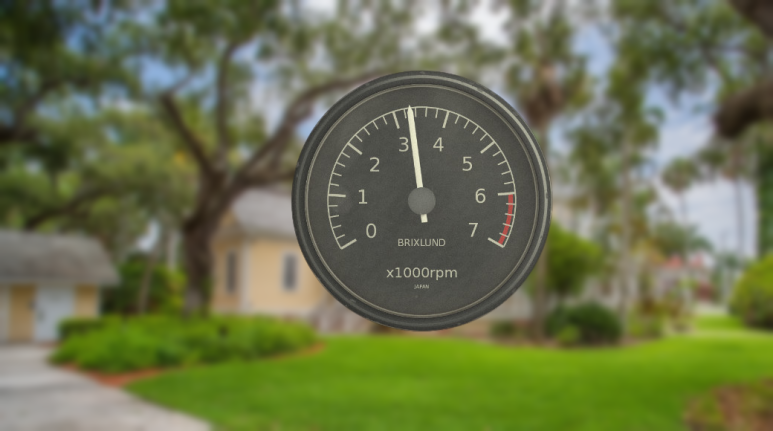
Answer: 3300 rpm
